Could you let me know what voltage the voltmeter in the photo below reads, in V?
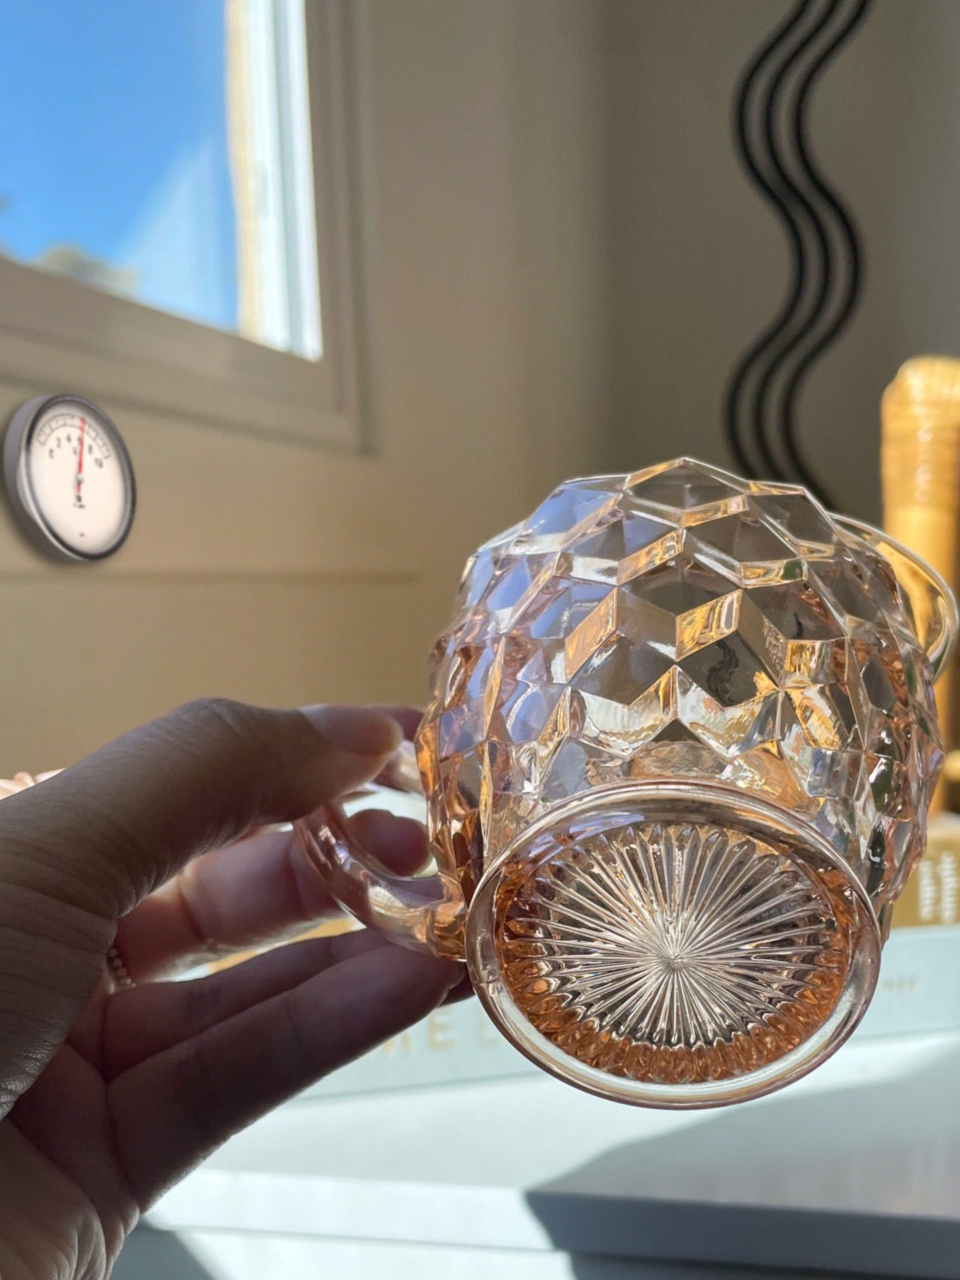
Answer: 6 V
